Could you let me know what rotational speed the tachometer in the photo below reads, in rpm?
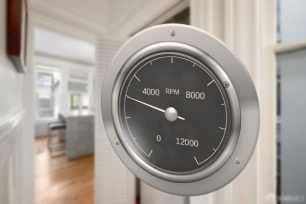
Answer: 3000 rpm
